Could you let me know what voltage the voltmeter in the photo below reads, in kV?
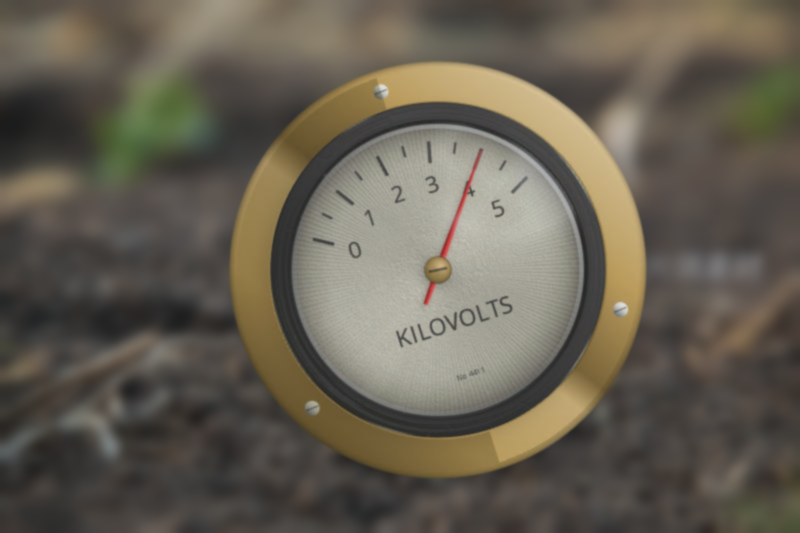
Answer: 4 kV
